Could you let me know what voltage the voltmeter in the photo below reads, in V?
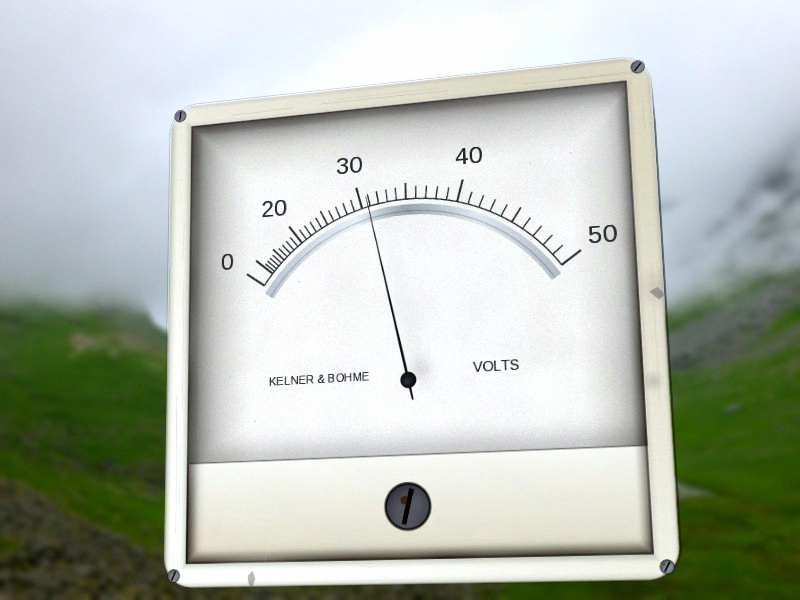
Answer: 31 V
